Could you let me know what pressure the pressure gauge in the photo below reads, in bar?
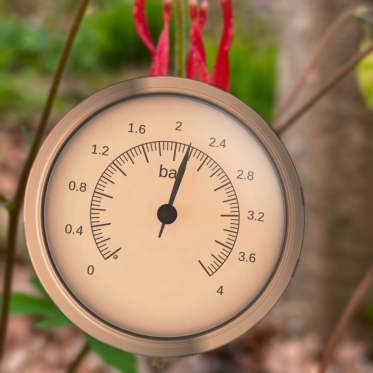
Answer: 2.15 bar
